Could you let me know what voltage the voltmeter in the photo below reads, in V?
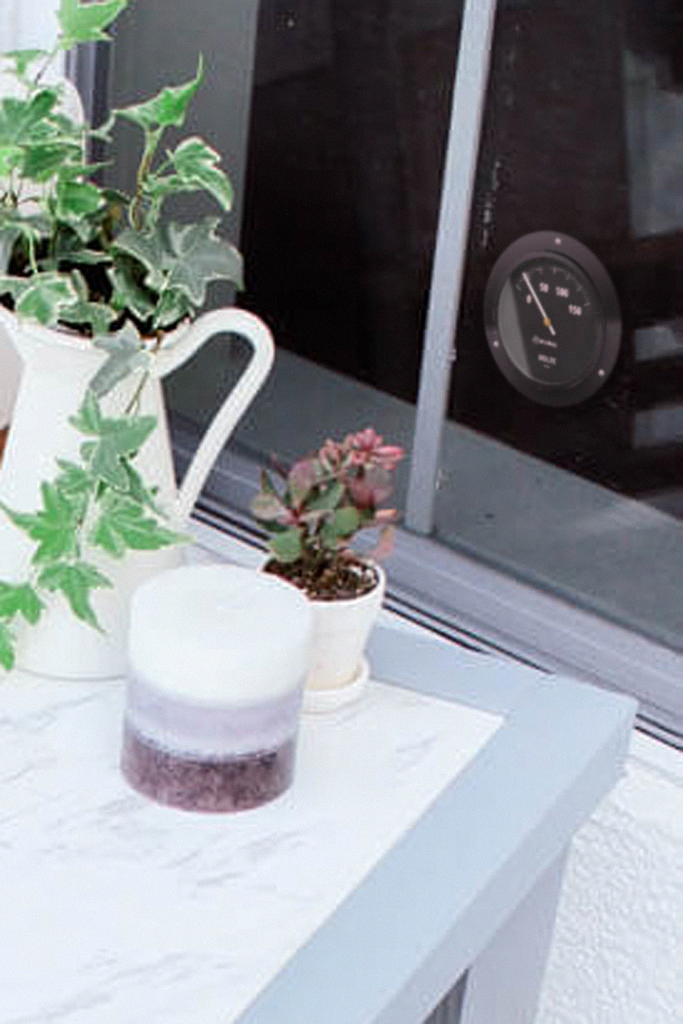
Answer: 25 V
